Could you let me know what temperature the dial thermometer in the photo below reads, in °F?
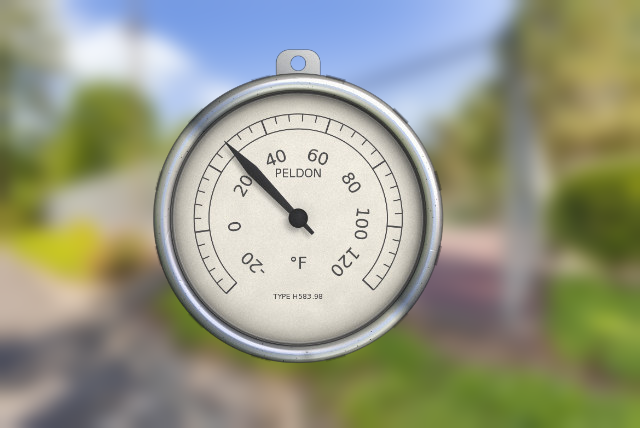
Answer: 28 °F
